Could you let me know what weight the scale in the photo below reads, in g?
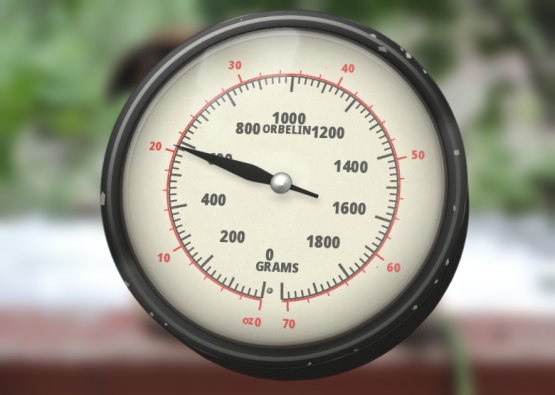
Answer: 580 g
